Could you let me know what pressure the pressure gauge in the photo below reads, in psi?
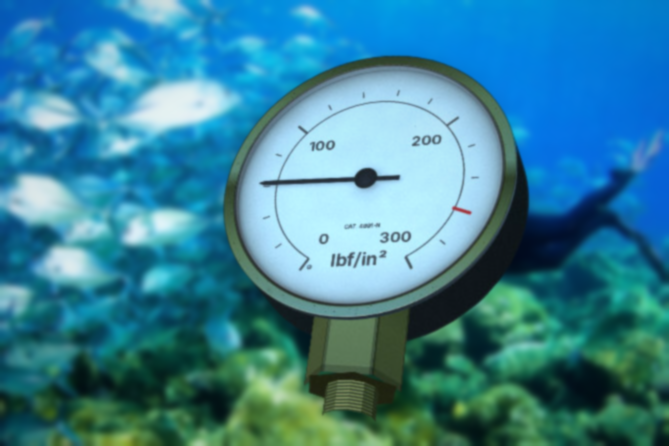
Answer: 60 psi
